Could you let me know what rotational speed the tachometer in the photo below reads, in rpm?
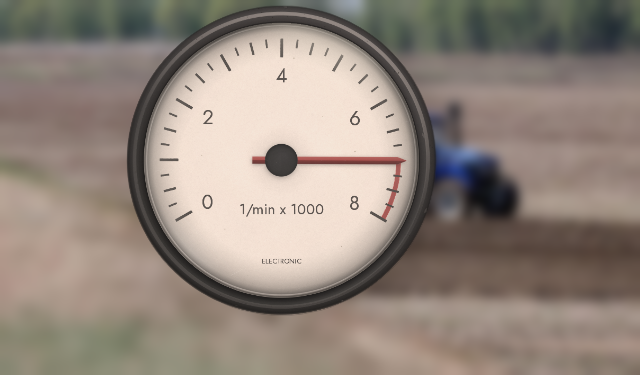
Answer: 7000 rpm
